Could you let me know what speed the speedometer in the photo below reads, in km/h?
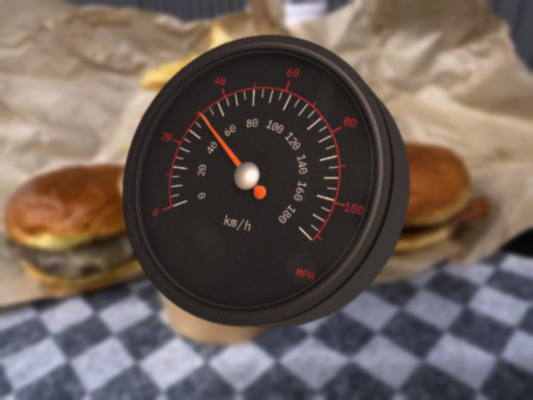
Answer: 50 km/h
